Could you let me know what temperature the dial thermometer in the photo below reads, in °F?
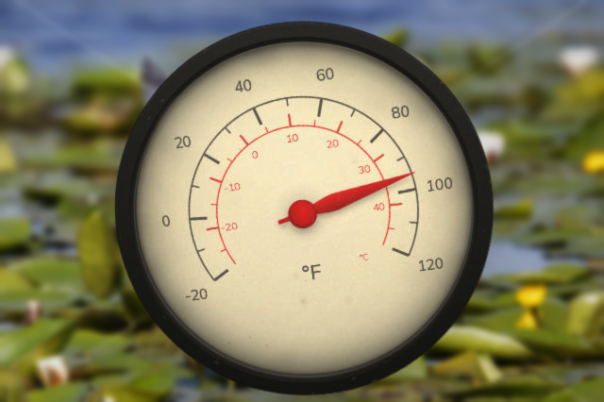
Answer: 95 °F
